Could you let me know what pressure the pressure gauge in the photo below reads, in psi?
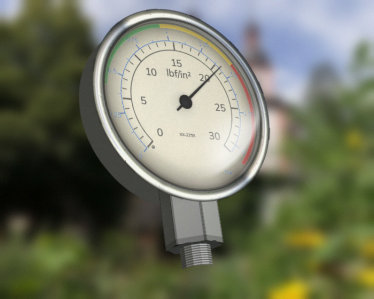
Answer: 20.5 psi
